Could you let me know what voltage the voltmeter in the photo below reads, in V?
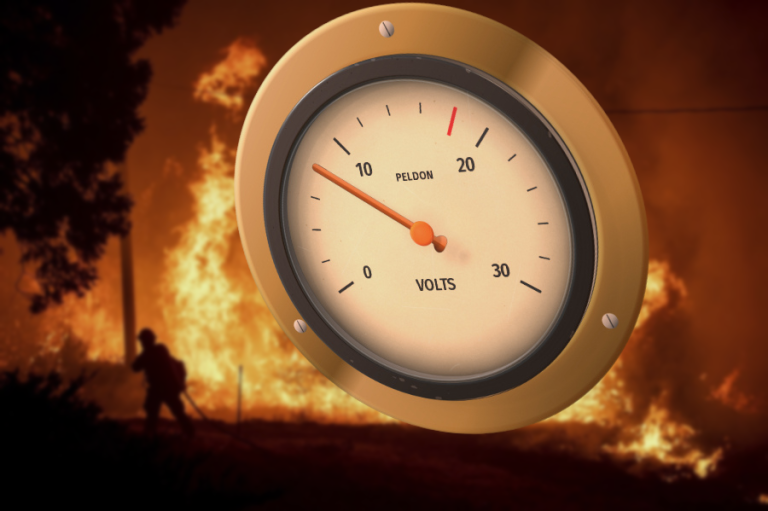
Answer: 8 V
